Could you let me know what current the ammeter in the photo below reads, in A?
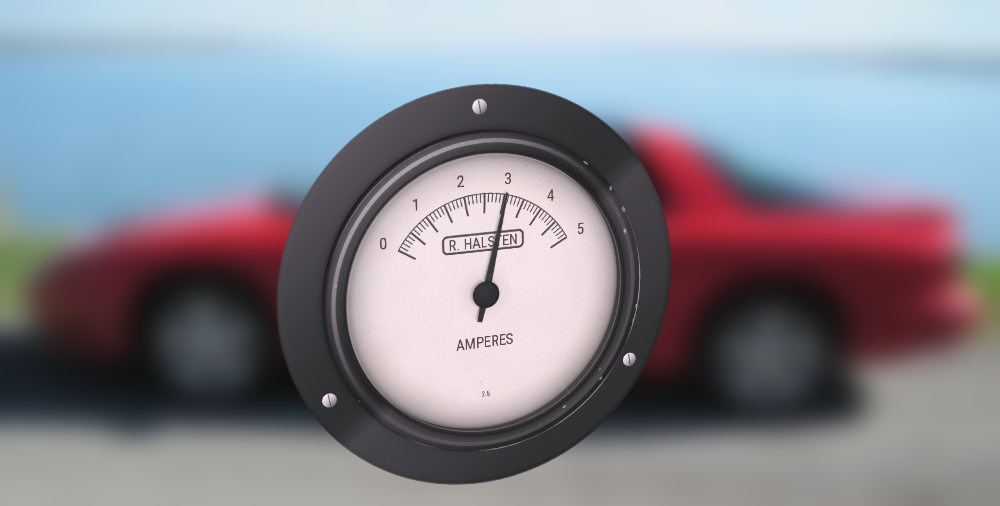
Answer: 3 A
